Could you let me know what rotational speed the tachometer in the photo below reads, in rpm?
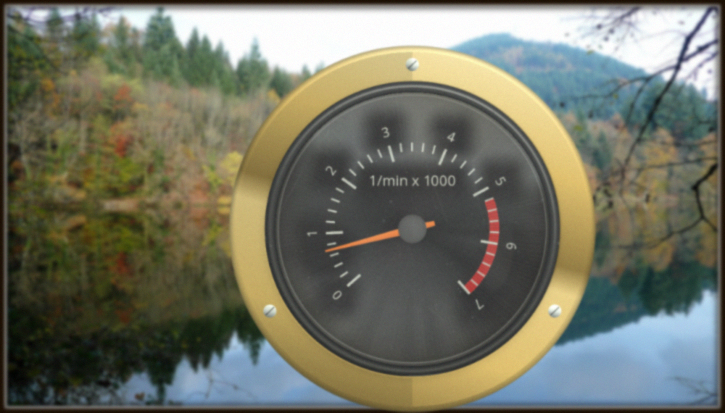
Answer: 700 rpm
